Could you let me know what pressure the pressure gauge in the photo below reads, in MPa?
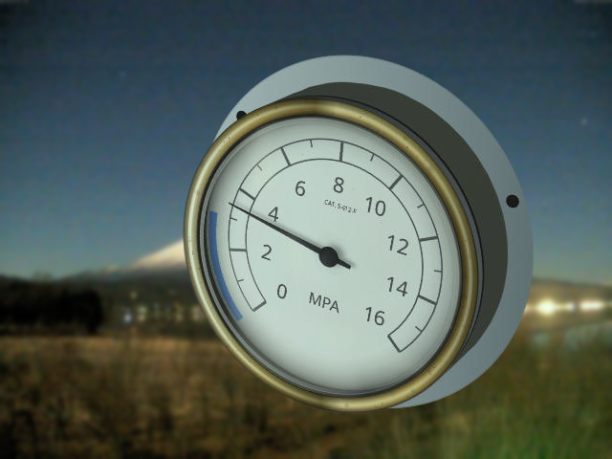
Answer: 3.5 MPa
